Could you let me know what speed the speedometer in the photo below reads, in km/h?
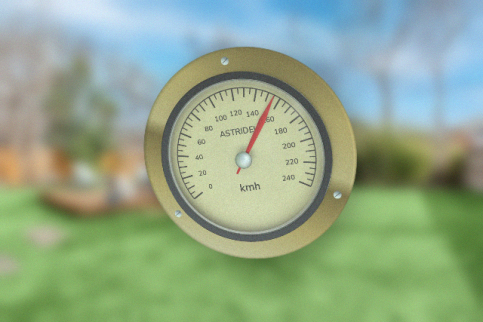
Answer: 155 km/h
